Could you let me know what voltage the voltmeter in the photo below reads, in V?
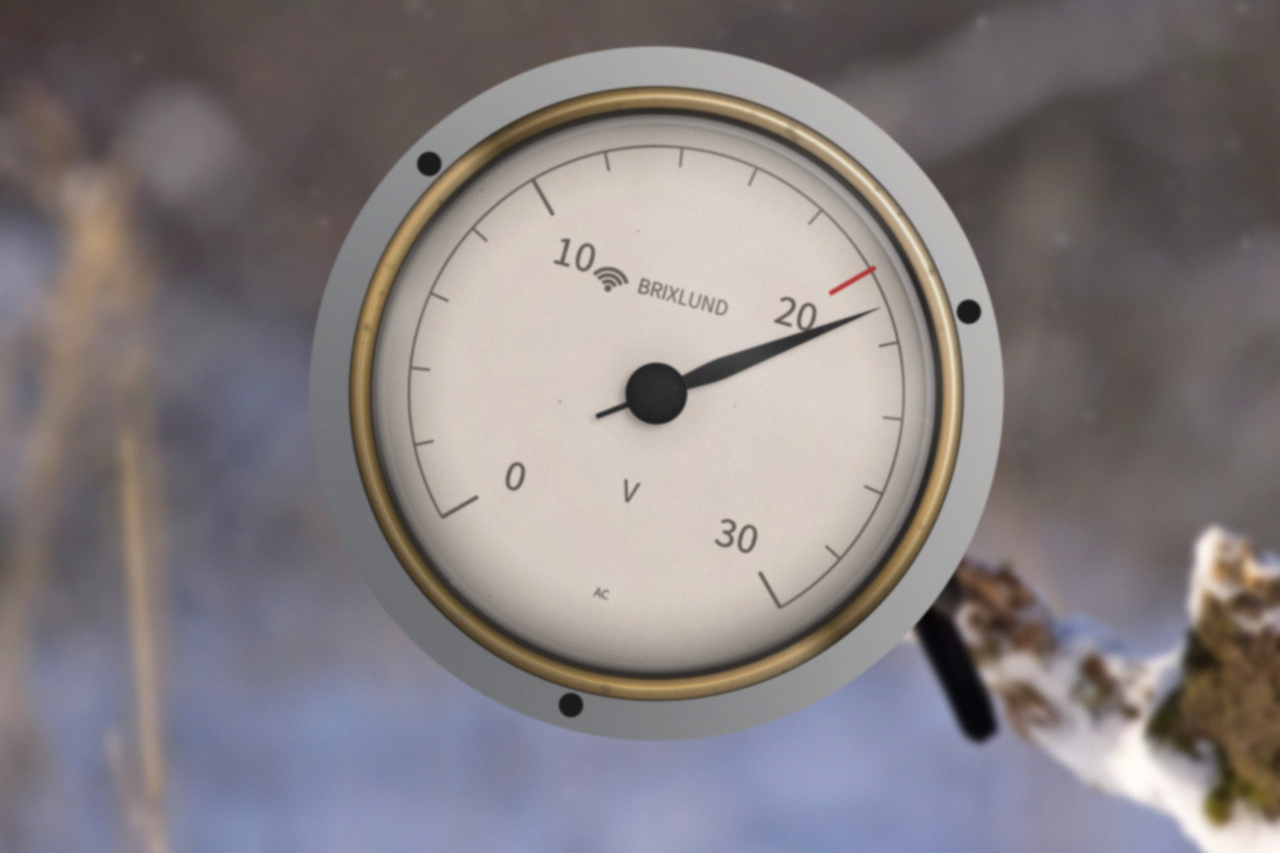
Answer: 21 V
